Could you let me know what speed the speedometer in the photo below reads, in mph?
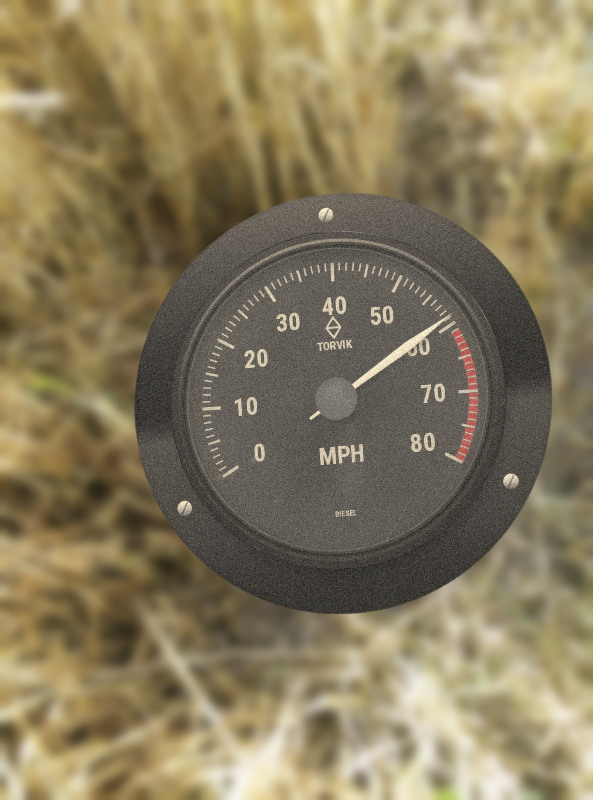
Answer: 59 mph
